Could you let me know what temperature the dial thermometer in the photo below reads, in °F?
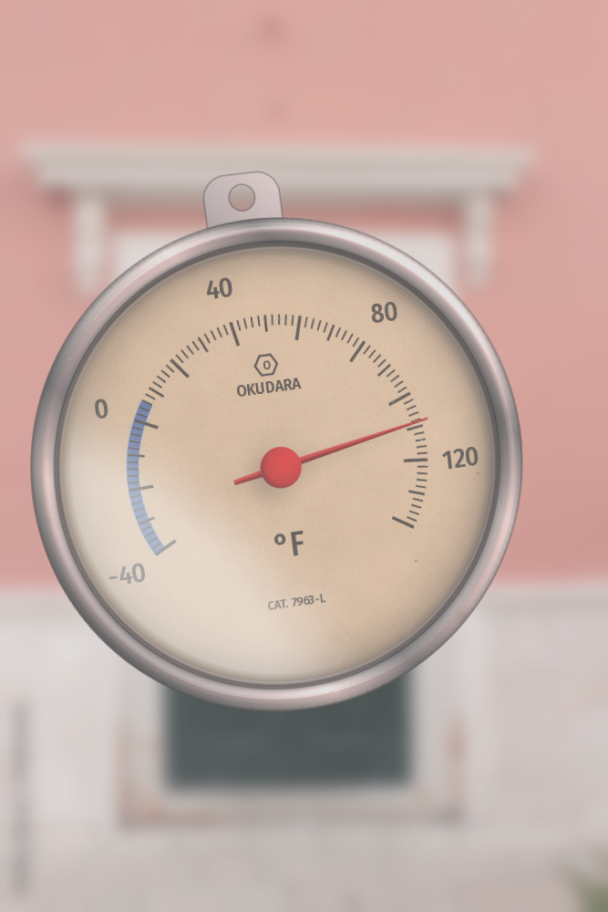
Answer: 108 °F
